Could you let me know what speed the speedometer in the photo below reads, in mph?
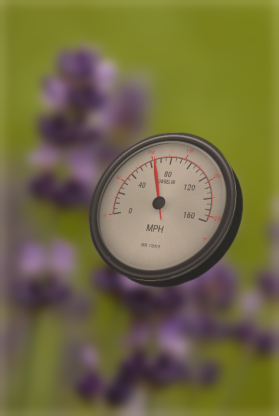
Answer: 65 mph
